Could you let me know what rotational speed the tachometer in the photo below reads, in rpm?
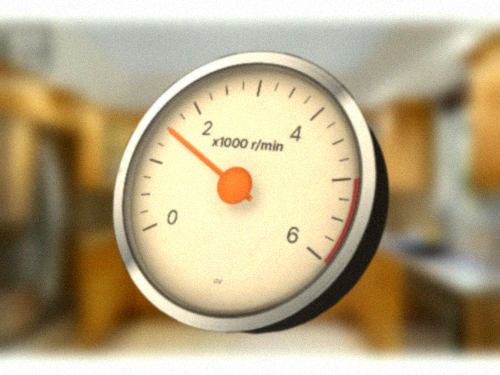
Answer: 1500 rpm
